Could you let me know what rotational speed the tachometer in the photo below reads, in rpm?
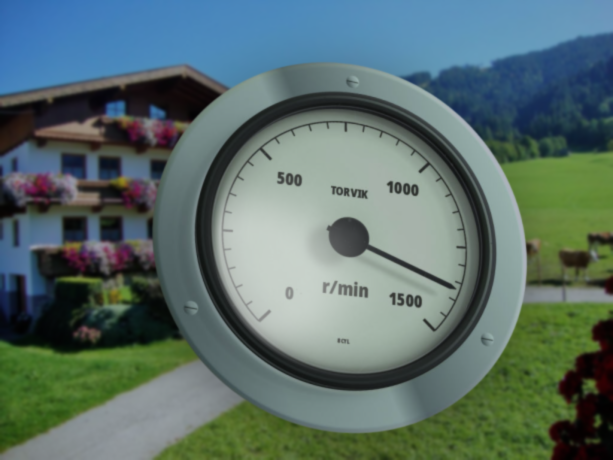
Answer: 1375 rpm
